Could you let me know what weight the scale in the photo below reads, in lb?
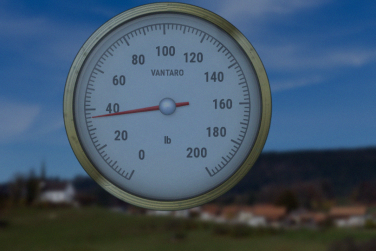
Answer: 36 lb
